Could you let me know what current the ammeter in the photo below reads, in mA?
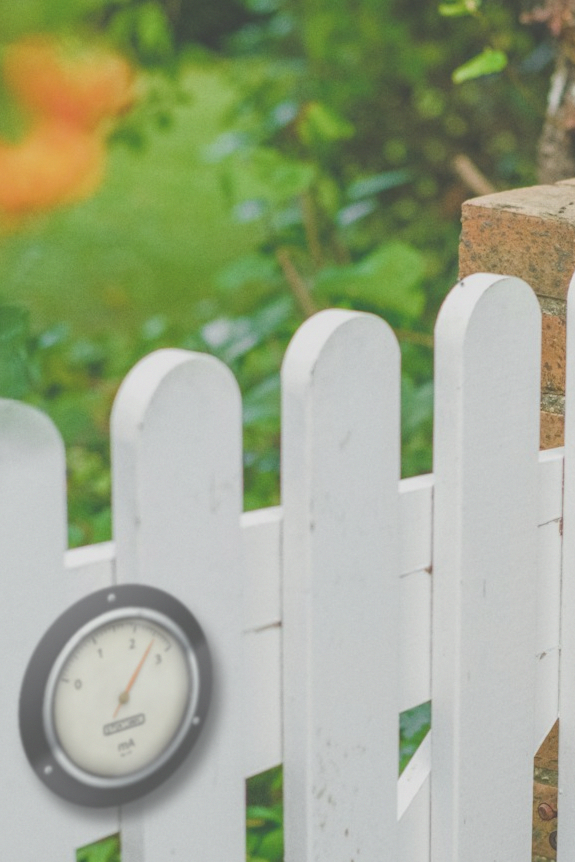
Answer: 2.5 mA
